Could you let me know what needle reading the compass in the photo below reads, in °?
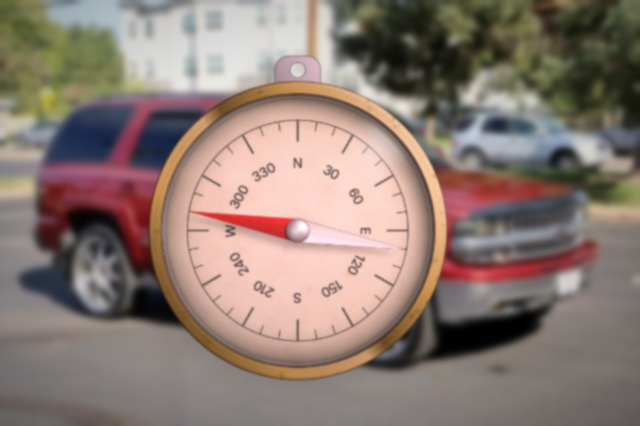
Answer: 280 °
